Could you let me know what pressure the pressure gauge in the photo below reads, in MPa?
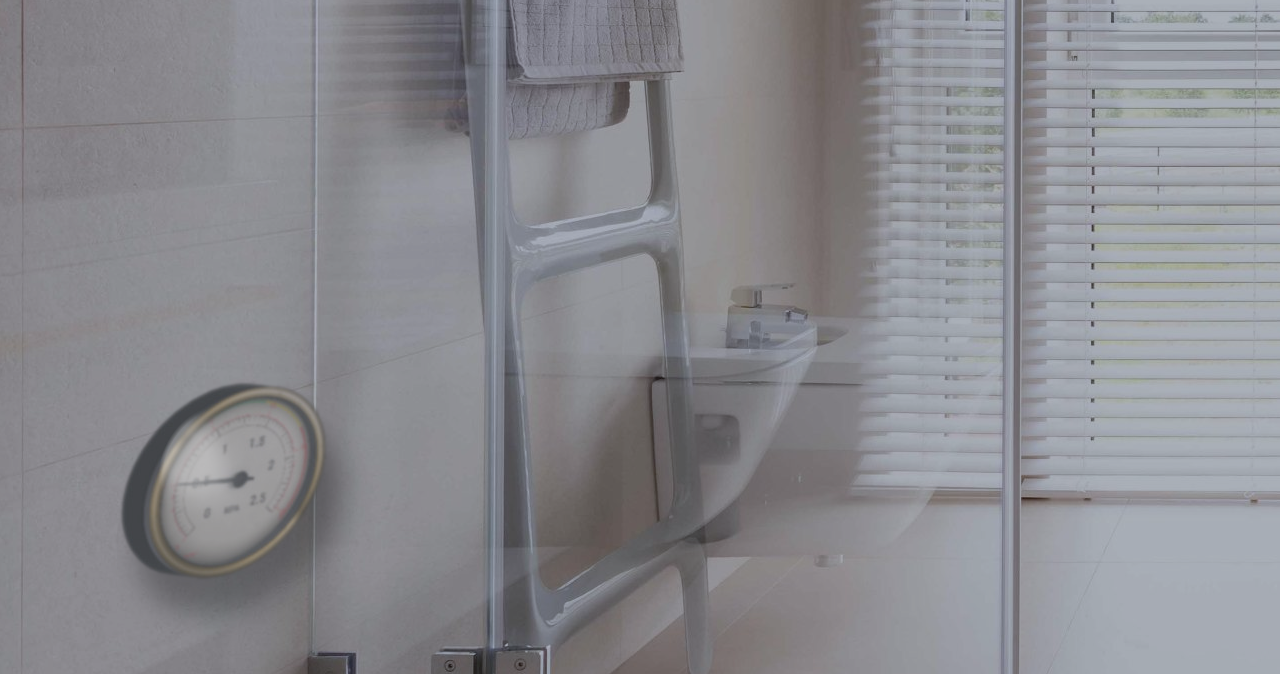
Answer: 0.5 MPa
